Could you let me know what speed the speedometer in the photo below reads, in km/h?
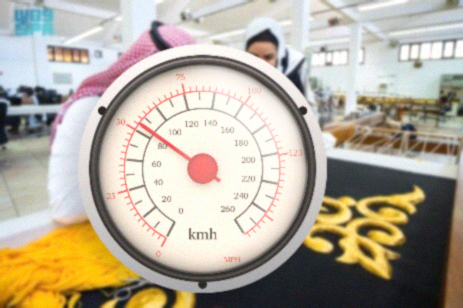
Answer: 85 km/h
